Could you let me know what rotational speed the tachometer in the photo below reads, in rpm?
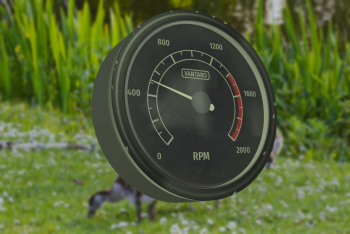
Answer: 500 rpm
